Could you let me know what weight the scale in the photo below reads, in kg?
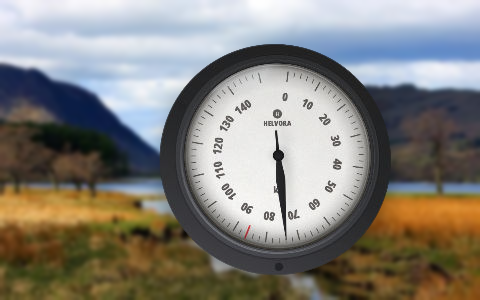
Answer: 74 kg
